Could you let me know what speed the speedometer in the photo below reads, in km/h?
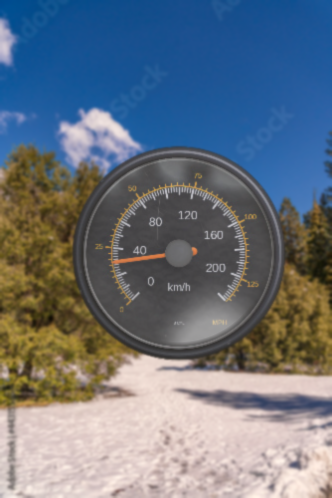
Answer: 30 km/h
